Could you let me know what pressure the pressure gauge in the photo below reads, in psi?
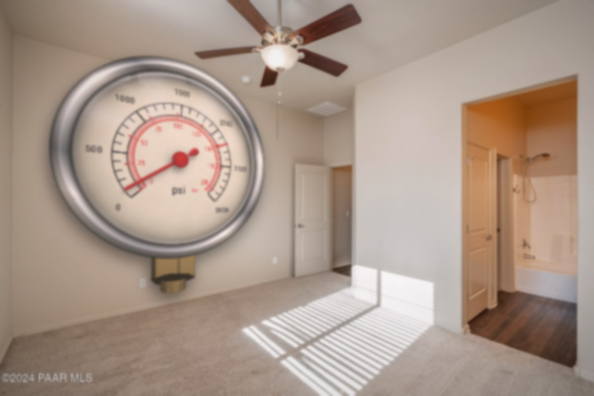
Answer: 100 psi
